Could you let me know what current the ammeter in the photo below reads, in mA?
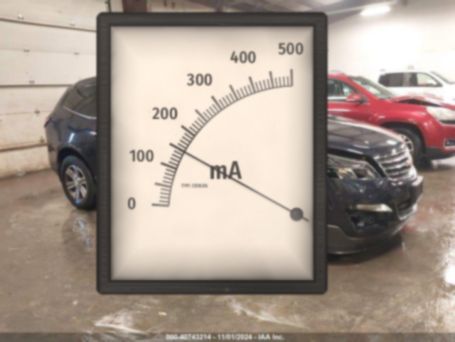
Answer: 150 mA
